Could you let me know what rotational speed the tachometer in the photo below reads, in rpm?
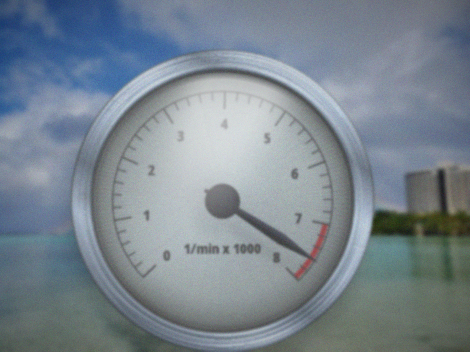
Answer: 7600 rpm
